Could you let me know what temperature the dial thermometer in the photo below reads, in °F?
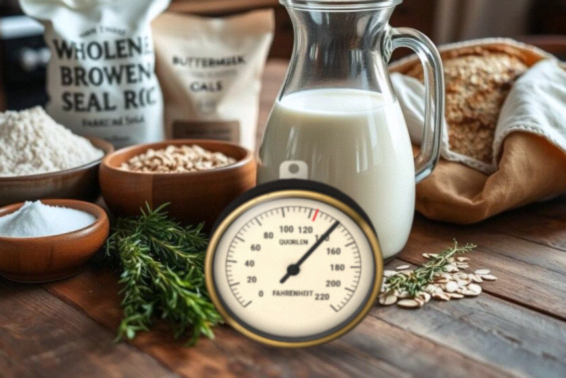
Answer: 140 °F
